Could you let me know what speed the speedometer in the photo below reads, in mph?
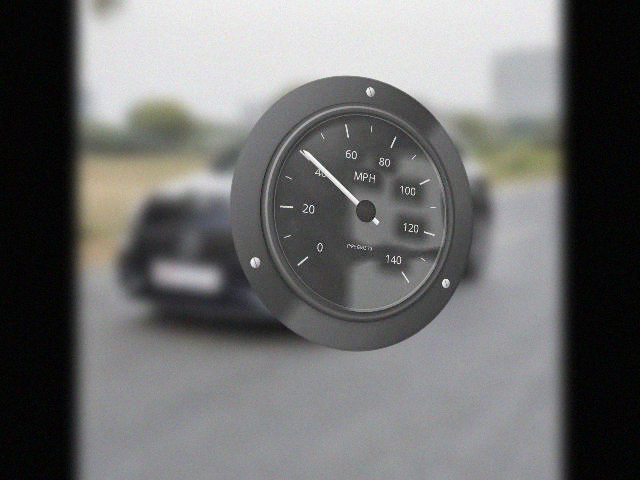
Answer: 40 mph
